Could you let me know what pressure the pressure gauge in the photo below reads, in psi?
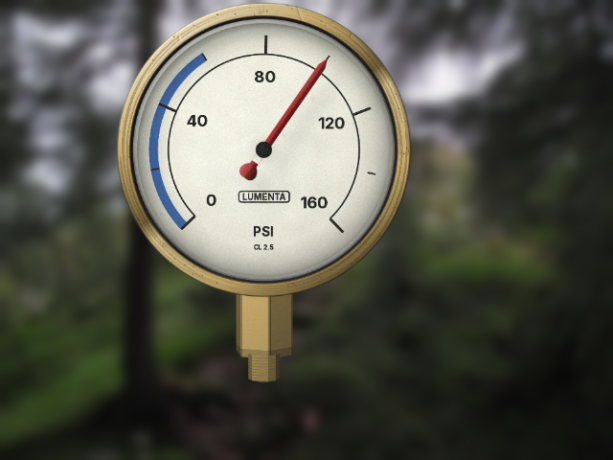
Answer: 100 psi
